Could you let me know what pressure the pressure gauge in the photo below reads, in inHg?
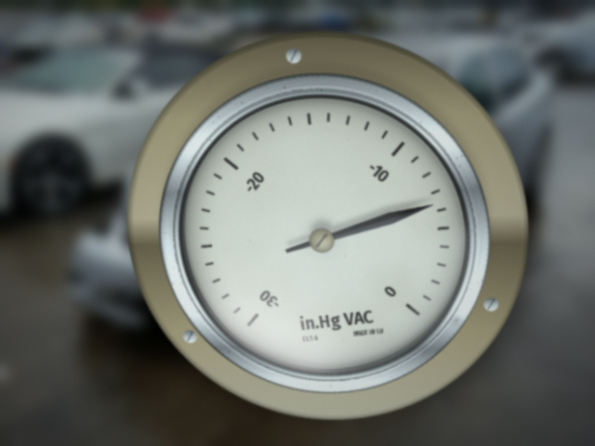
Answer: -6.5 inHg
